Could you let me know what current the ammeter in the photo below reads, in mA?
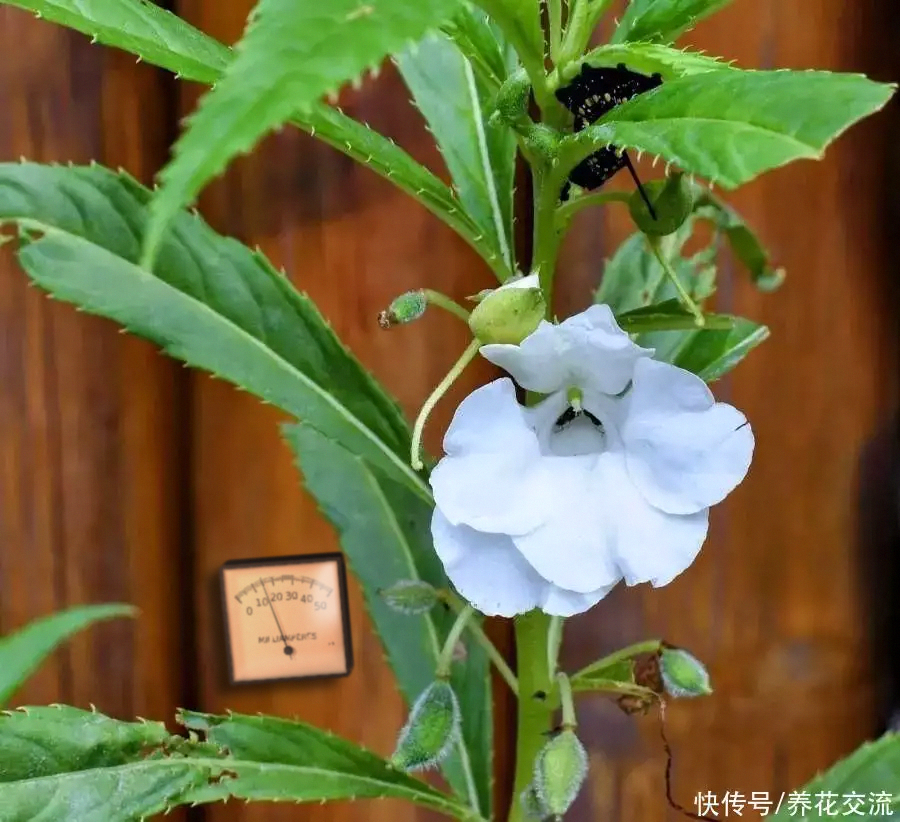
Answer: 15 mA
